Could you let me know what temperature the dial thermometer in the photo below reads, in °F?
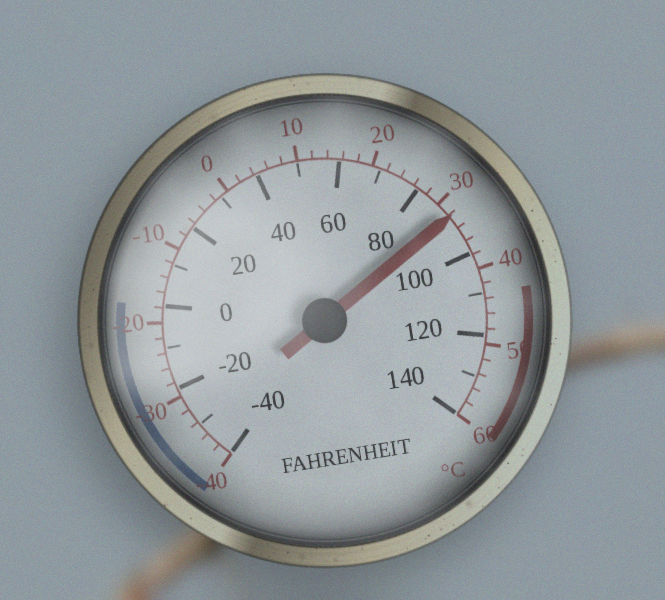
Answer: 90 °F
